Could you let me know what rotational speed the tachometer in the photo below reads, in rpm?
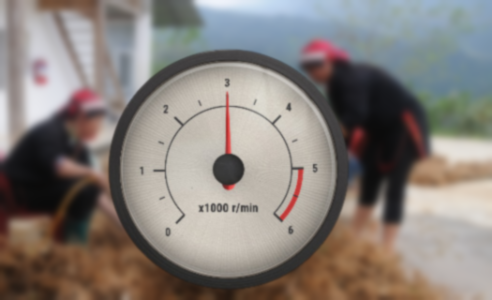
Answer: 3000 rpm
